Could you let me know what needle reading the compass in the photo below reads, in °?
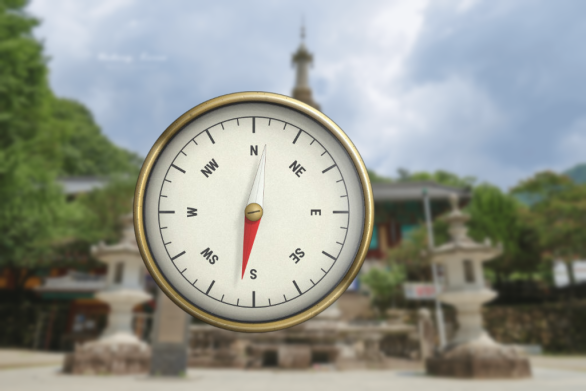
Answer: 190 °
